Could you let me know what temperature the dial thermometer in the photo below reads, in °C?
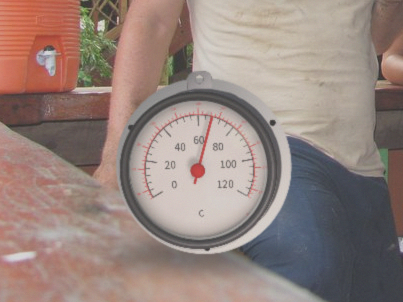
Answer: 68 °C
